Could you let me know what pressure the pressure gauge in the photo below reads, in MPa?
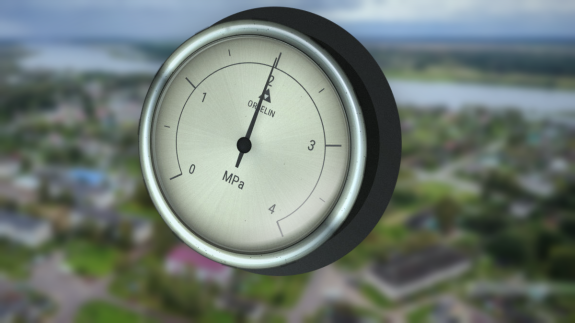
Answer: 2 MPa
